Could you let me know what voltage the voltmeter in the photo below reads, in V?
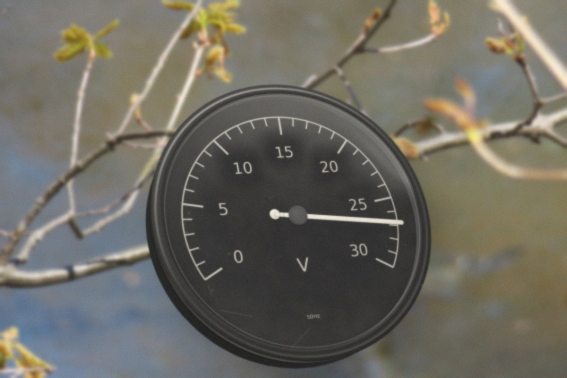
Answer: 27 V
